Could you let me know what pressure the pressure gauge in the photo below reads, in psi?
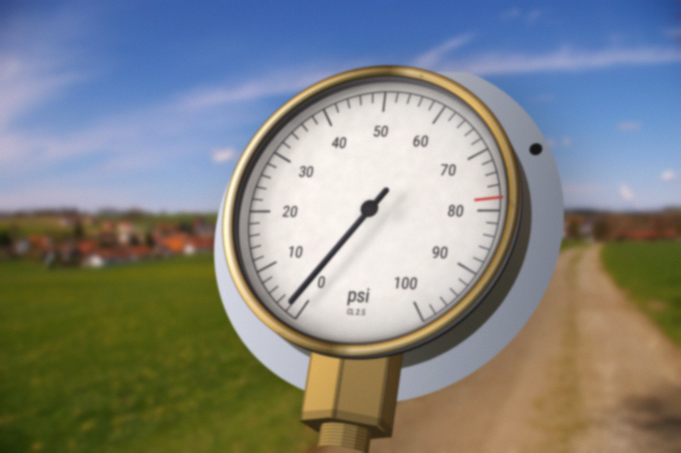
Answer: 2 psi
